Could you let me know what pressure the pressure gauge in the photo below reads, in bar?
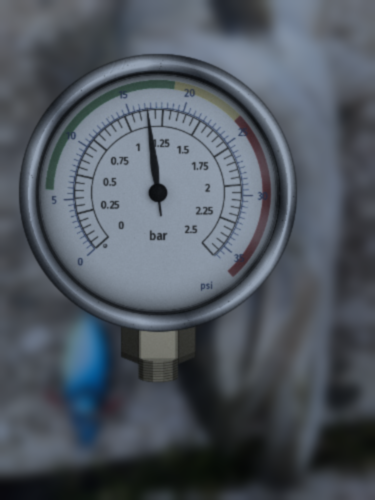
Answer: 1.15 bar
